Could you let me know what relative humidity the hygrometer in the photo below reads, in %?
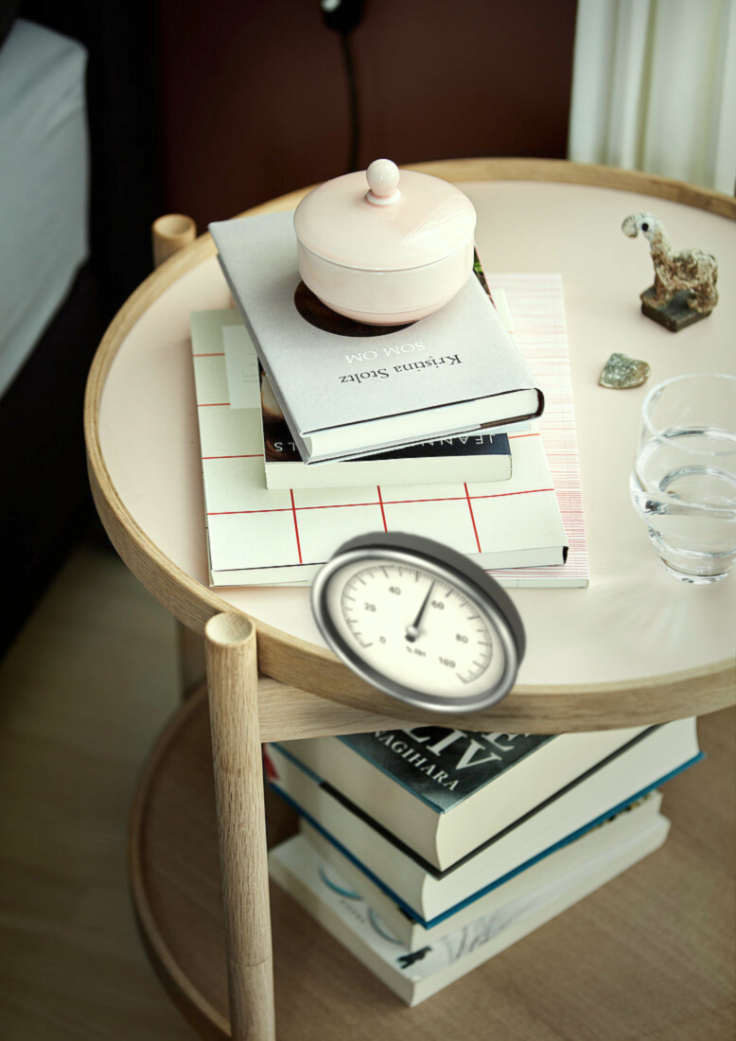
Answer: 55 %
